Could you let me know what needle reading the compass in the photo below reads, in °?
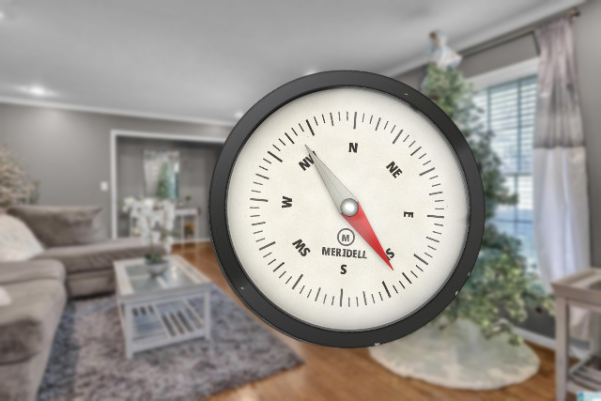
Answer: 140 °
